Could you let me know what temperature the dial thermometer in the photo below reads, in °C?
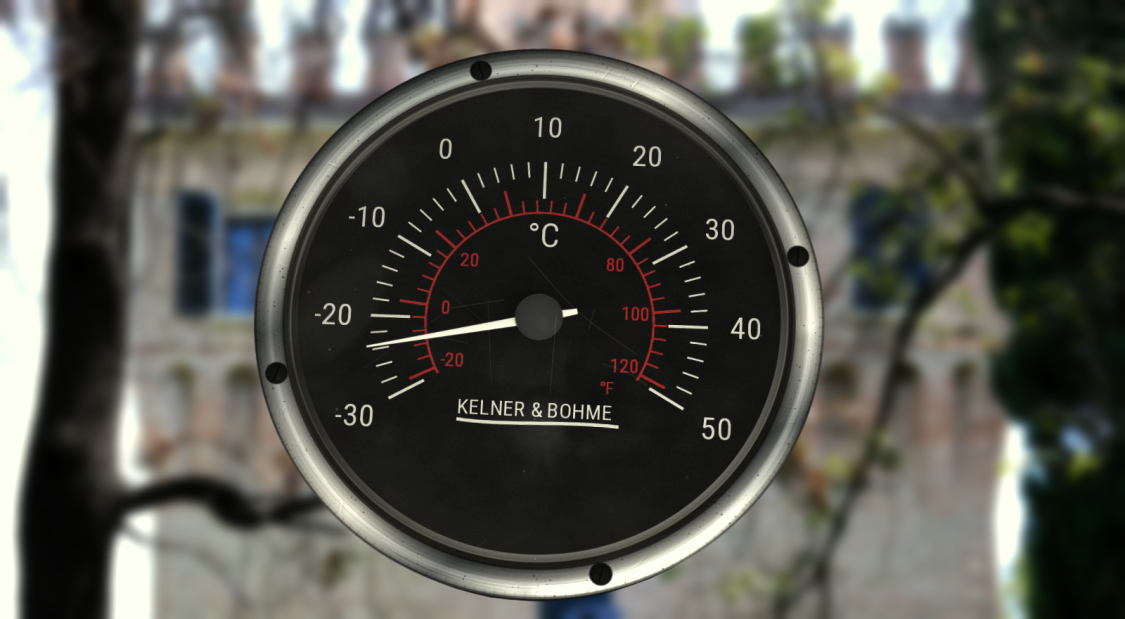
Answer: -24 °C
